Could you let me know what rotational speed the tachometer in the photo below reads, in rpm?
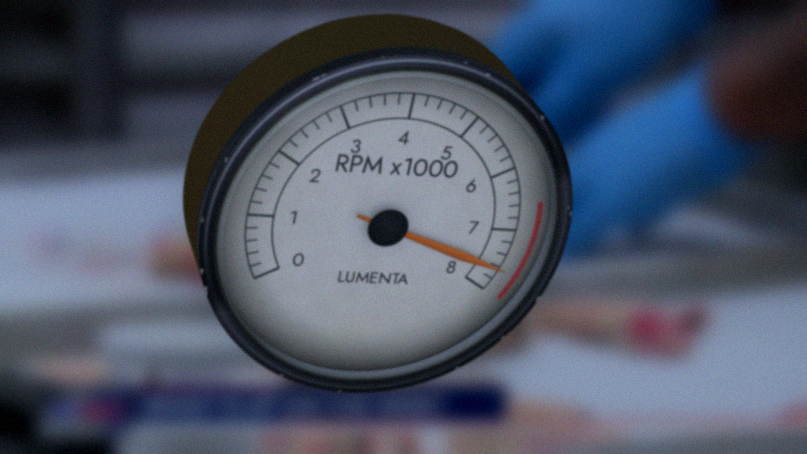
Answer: 7600 rpm
